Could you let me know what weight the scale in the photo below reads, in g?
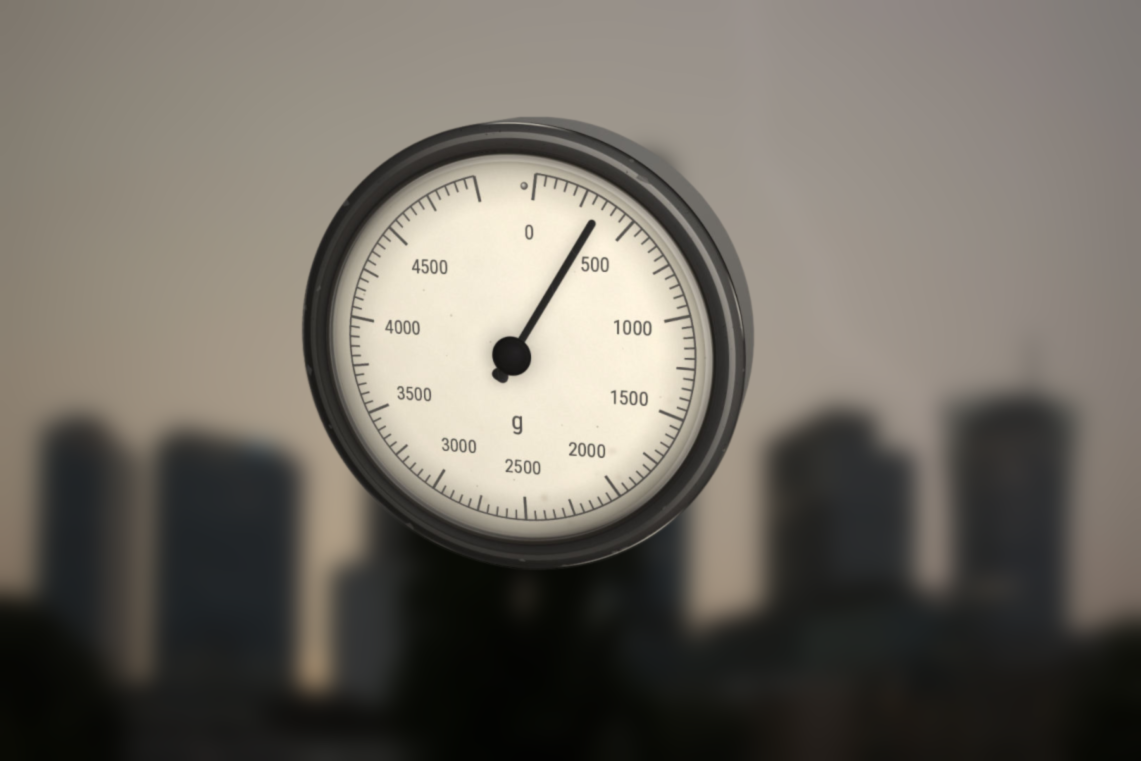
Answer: 350 g
